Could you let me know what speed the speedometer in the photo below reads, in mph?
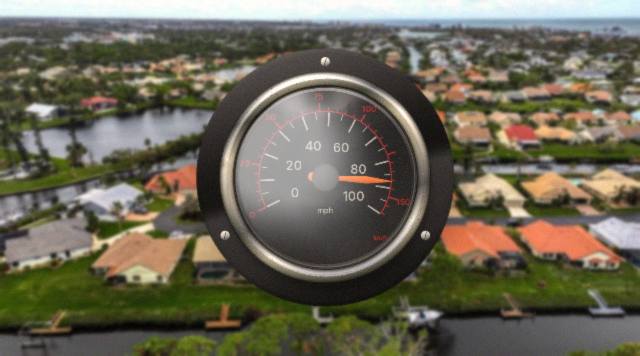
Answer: 87.5 mph
